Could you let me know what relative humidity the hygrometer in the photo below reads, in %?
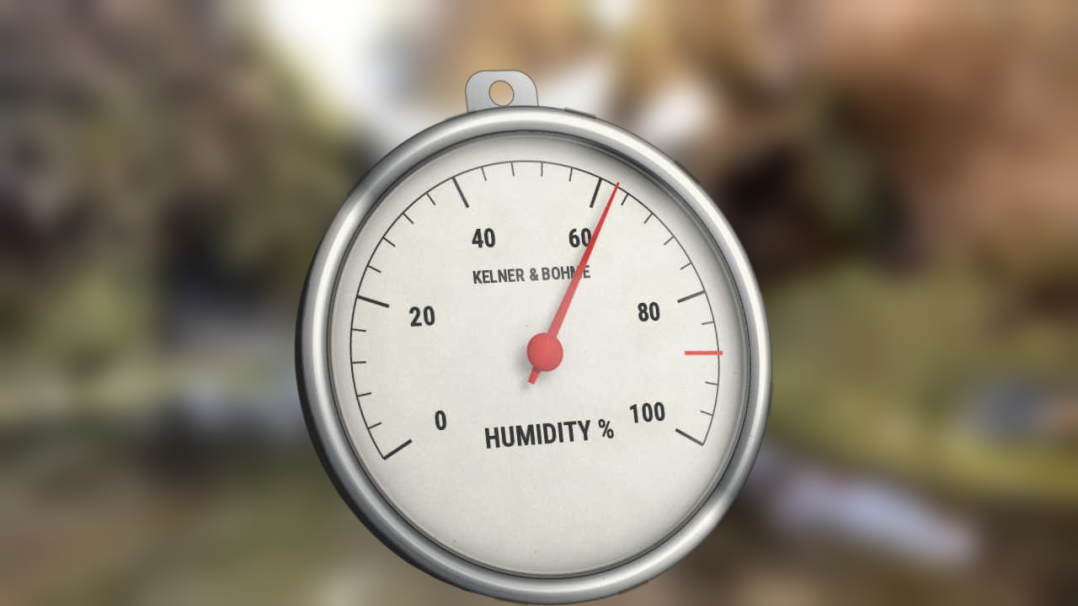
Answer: 62 %
